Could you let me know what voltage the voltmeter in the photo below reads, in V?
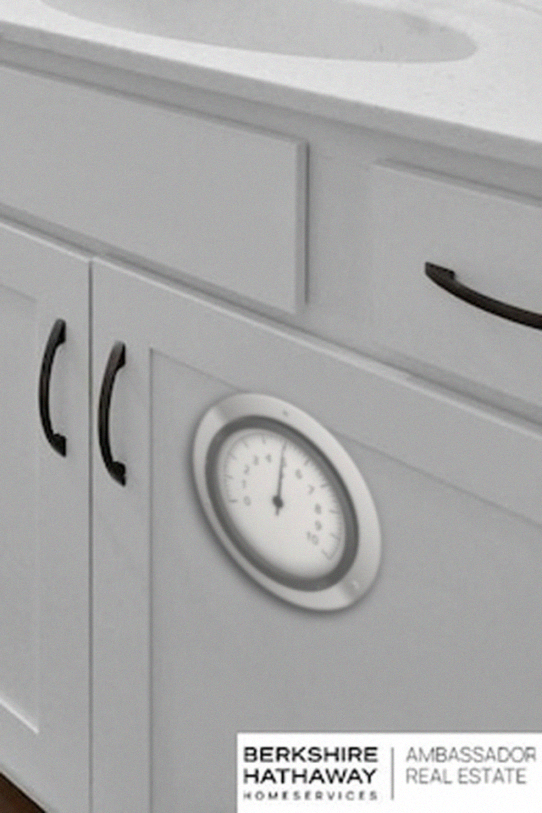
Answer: 5 V
